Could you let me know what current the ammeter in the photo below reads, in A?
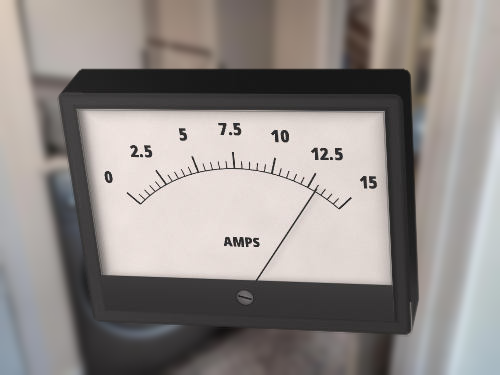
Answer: 13 A
